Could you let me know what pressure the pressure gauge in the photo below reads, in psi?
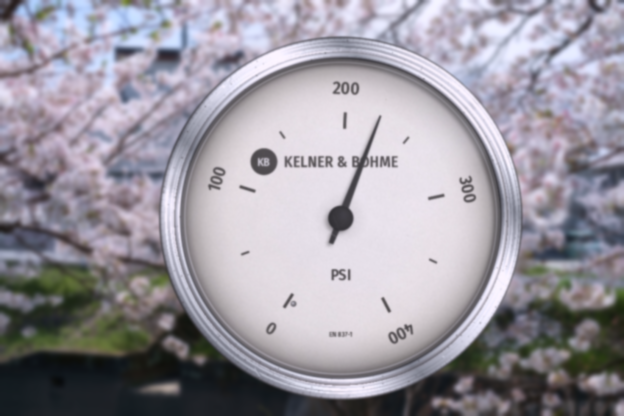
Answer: 225 psi
